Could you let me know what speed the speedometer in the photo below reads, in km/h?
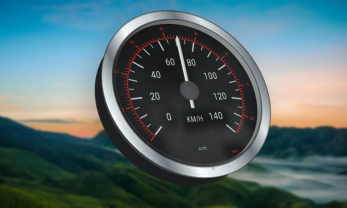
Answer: 70 km/h
